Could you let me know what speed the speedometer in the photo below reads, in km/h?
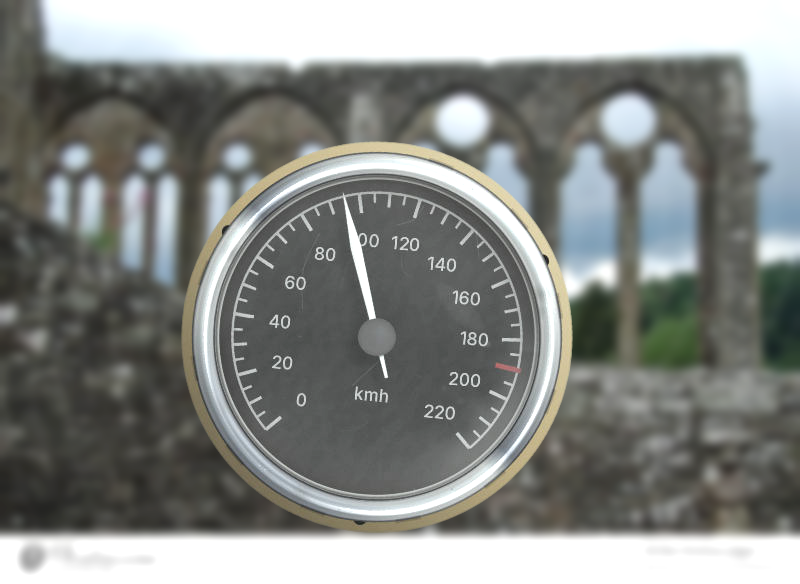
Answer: 95 km/h
